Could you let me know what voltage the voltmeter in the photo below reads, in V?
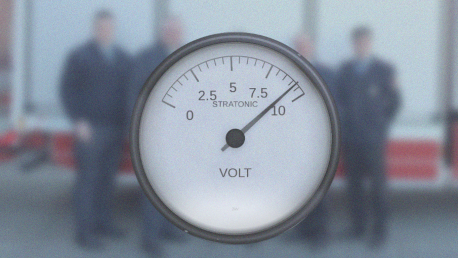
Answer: 9.25 V
